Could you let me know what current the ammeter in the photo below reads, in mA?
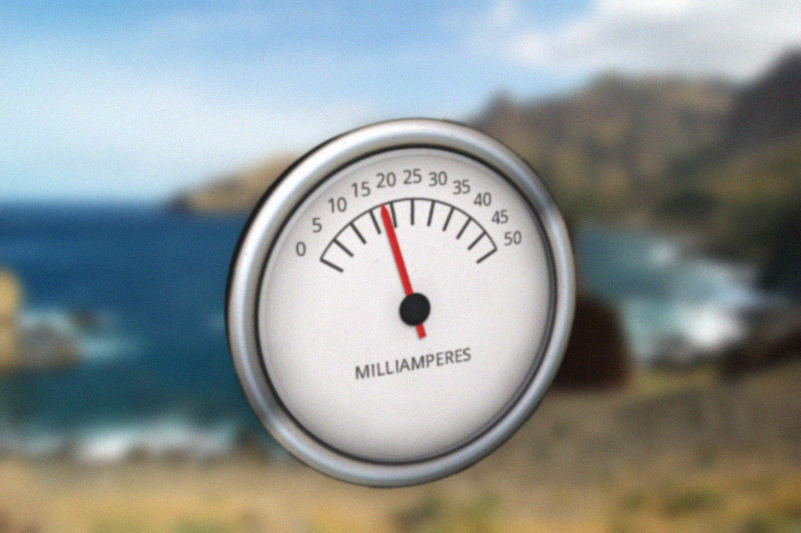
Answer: 17.5 mA
